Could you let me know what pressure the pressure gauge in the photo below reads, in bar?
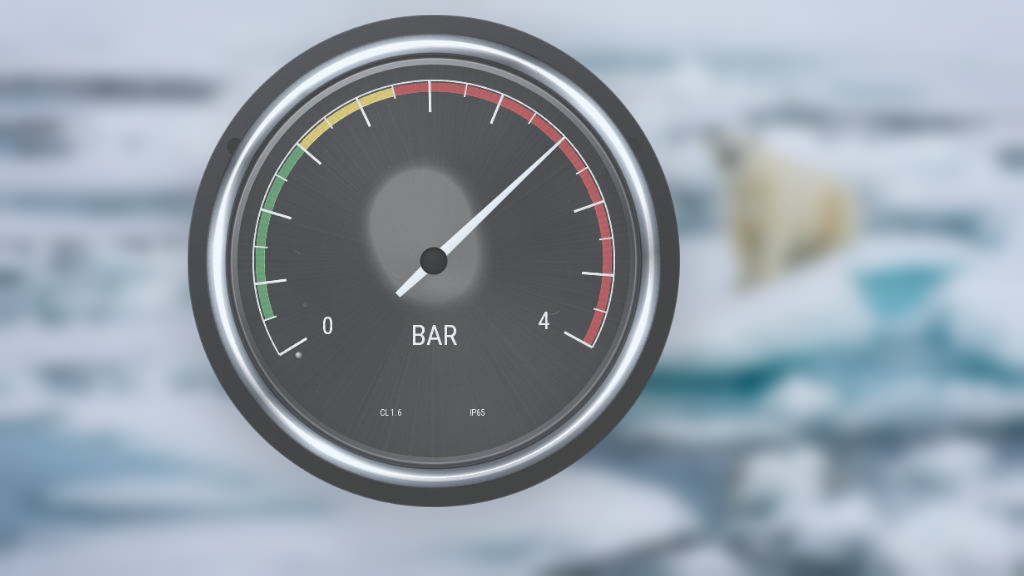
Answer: 2.8 bar
